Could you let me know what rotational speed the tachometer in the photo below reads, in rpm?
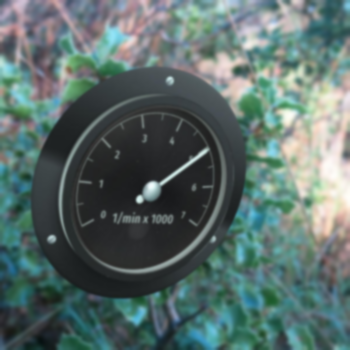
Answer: 5000 rpm
